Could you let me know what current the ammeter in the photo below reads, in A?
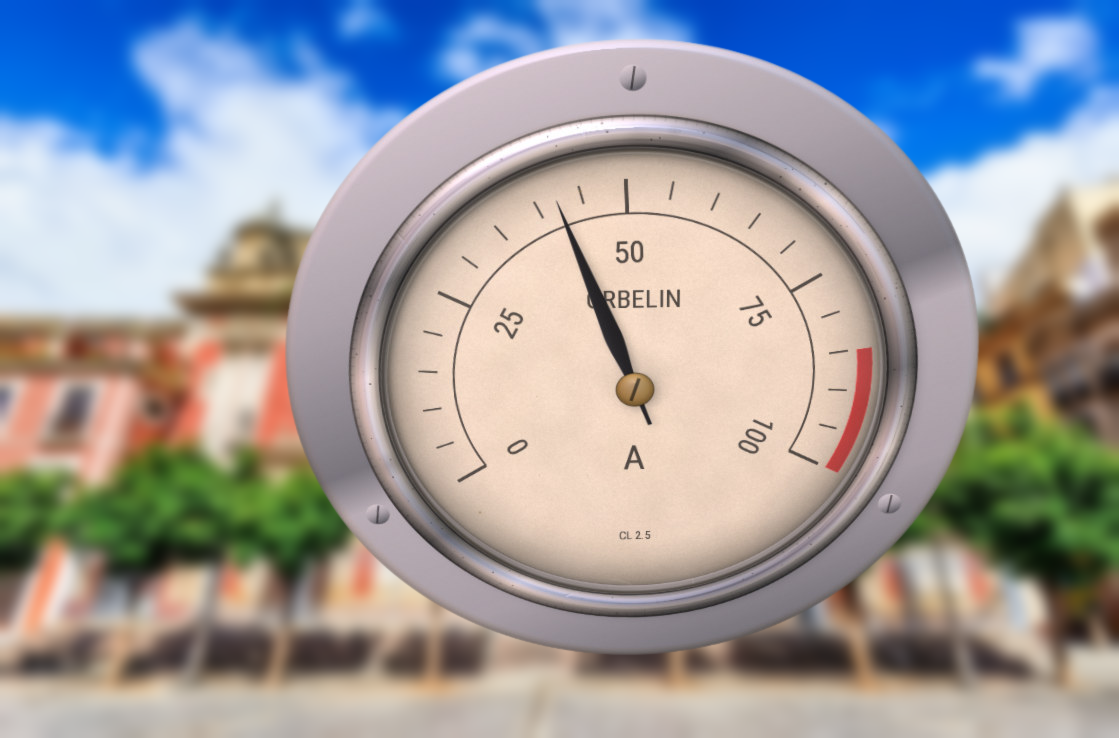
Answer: 42.5 A
